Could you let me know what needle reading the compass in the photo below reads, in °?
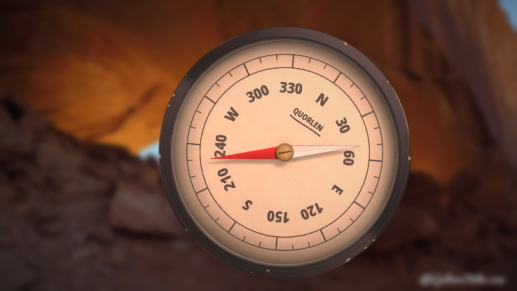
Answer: 230 °
